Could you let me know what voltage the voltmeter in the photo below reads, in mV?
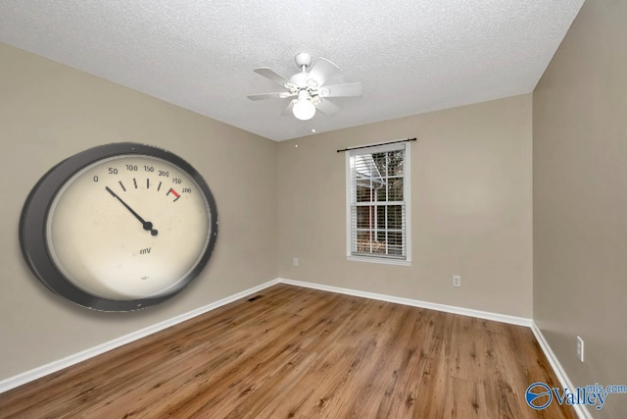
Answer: 0 mV
